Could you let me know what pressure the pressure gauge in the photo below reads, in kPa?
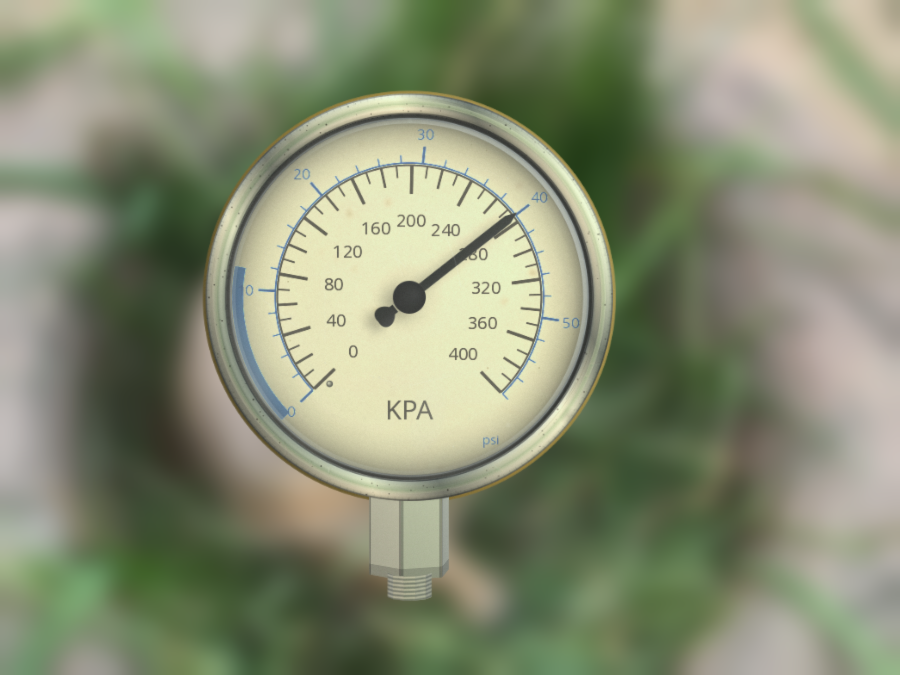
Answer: 275 kPa
